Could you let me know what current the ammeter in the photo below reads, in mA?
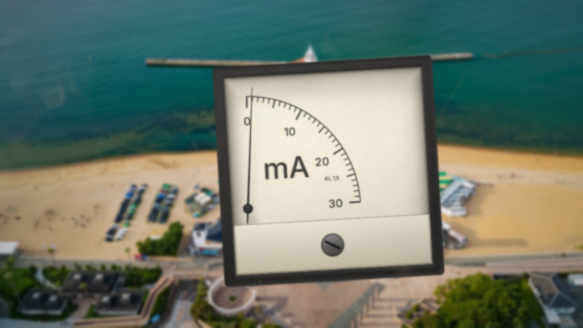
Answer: 1 mA
